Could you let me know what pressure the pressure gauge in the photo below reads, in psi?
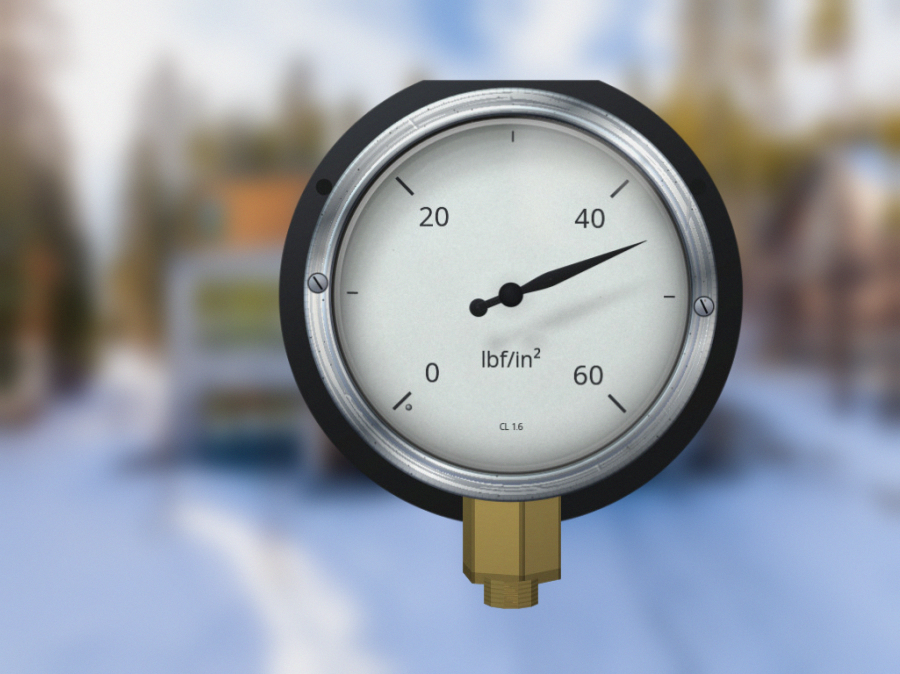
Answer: 45 psi
